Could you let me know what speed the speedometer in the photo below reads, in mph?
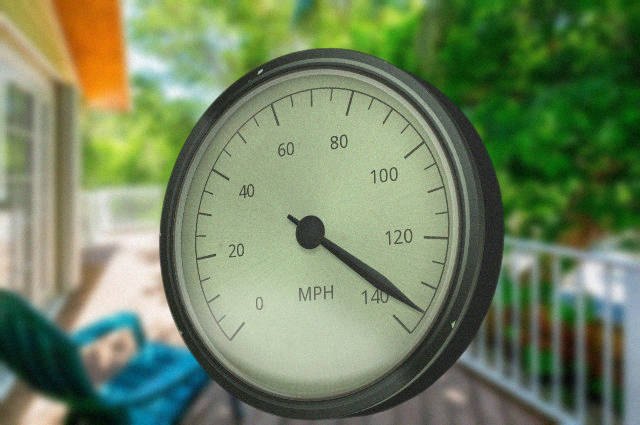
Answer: 135 mph
